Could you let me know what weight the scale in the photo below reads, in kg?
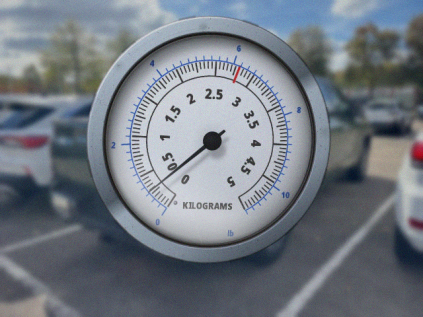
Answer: 0.3 kg
